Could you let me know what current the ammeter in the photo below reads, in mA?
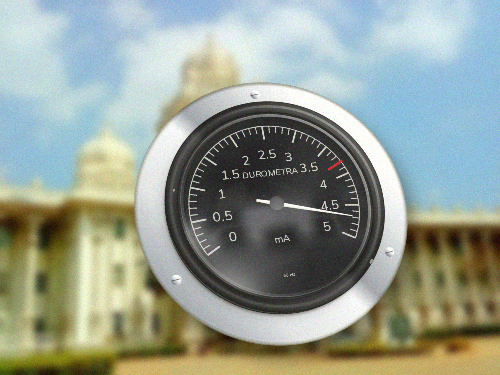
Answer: 4.7 mA
